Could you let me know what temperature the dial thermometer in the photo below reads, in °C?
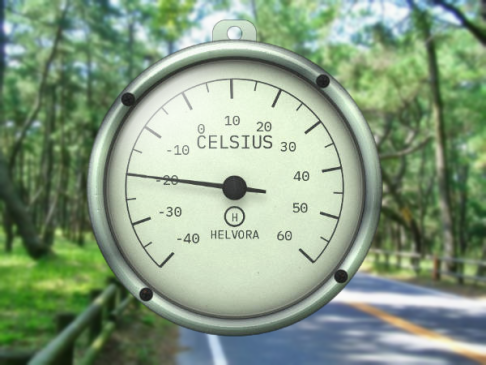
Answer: -20 °C
